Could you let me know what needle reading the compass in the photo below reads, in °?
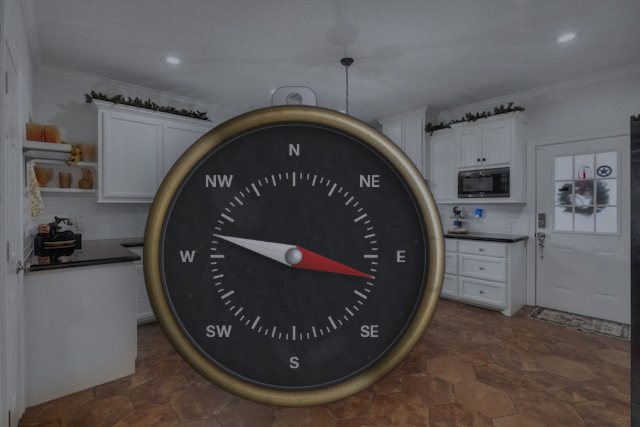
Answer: 105 °
